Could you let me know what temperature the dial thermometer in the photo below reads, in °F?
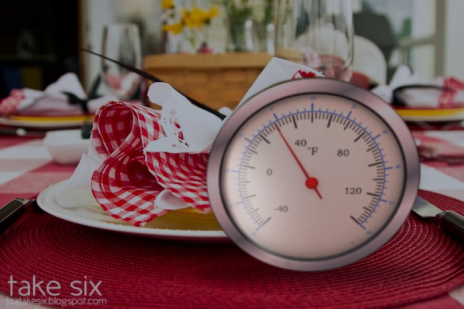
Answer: 30 °F
